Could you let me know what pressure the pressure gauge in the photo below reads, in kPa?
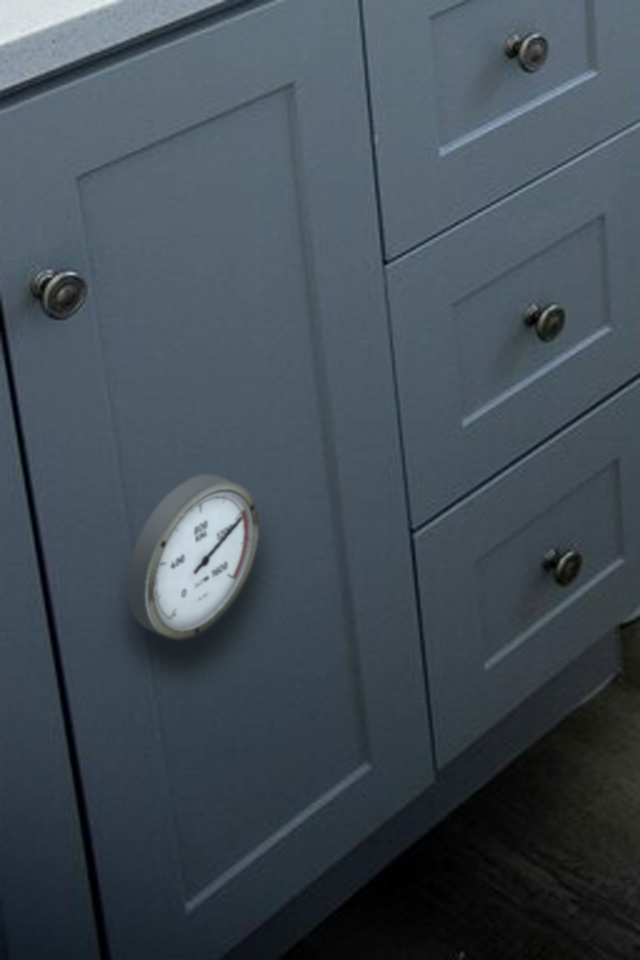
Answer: 1200 kPa
